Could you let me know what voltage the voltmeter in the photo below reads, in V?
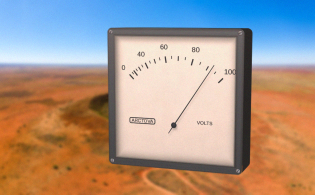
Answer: 92.5 V
